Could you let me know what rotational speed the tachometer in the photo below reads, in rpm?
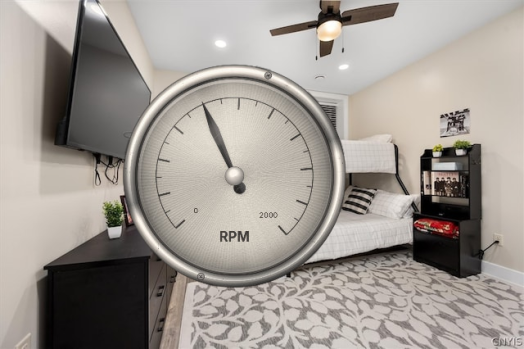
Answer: 800 rpm
